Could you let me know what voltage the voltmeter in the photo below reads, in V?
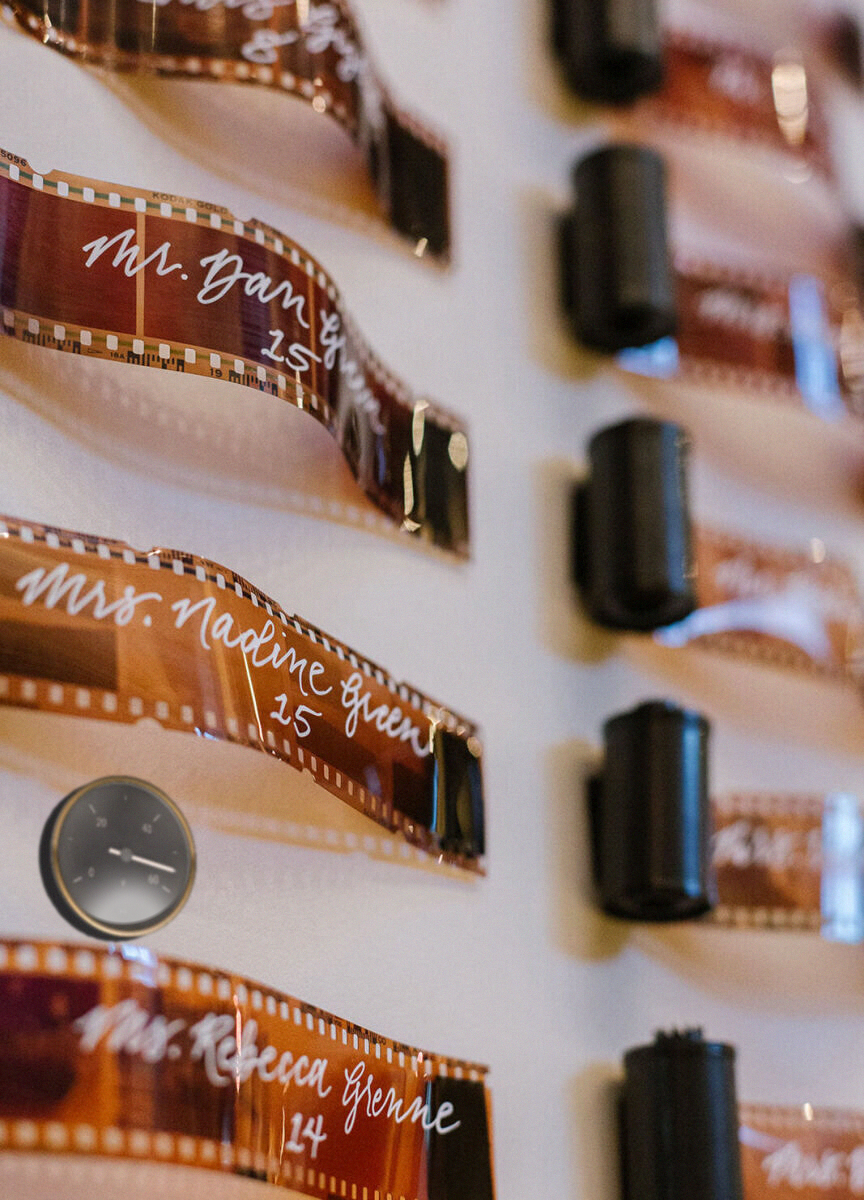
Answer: 55 V
